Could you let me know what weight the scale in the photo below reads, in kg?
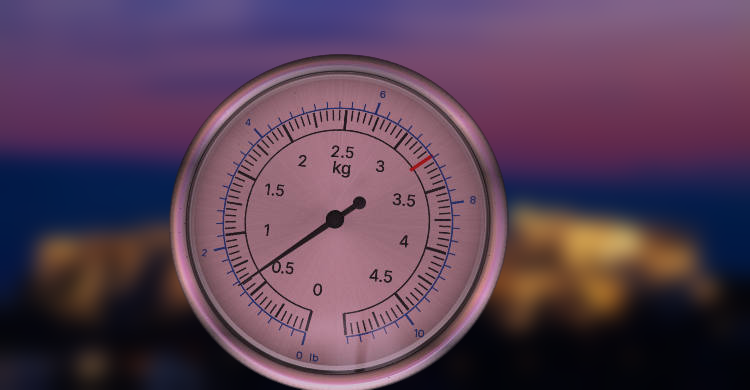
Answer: 0.6 kg
